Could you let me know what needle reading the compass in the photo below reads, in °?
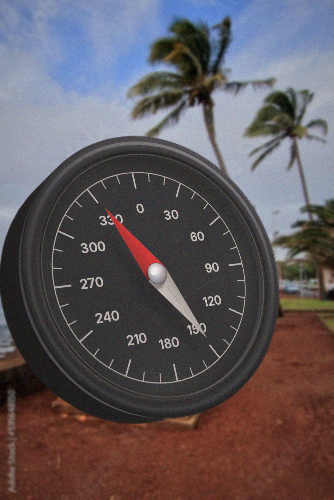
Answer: 330 °
